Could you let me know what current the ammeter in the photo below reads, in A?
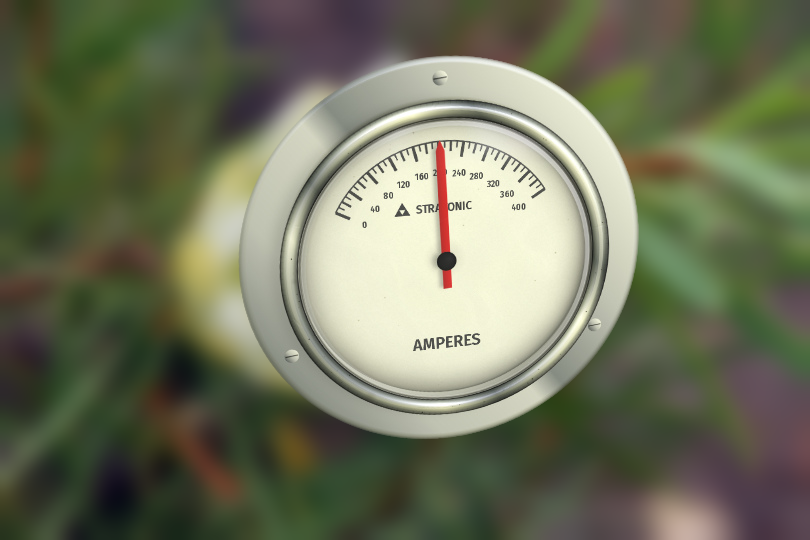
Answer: 200 A
